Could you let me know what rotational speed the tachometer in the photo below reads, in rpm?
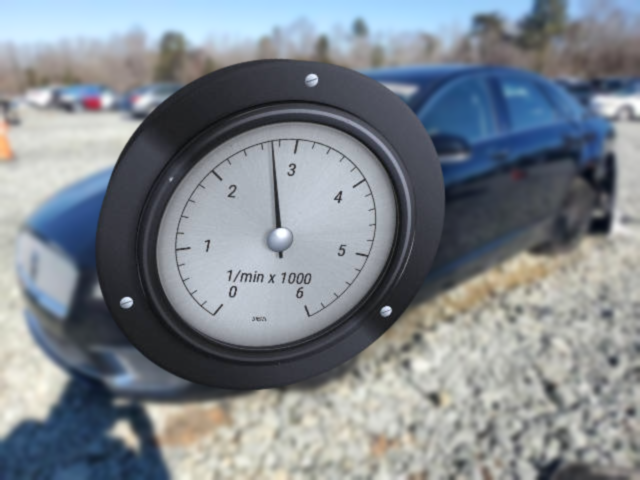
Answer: 2700 rpm
